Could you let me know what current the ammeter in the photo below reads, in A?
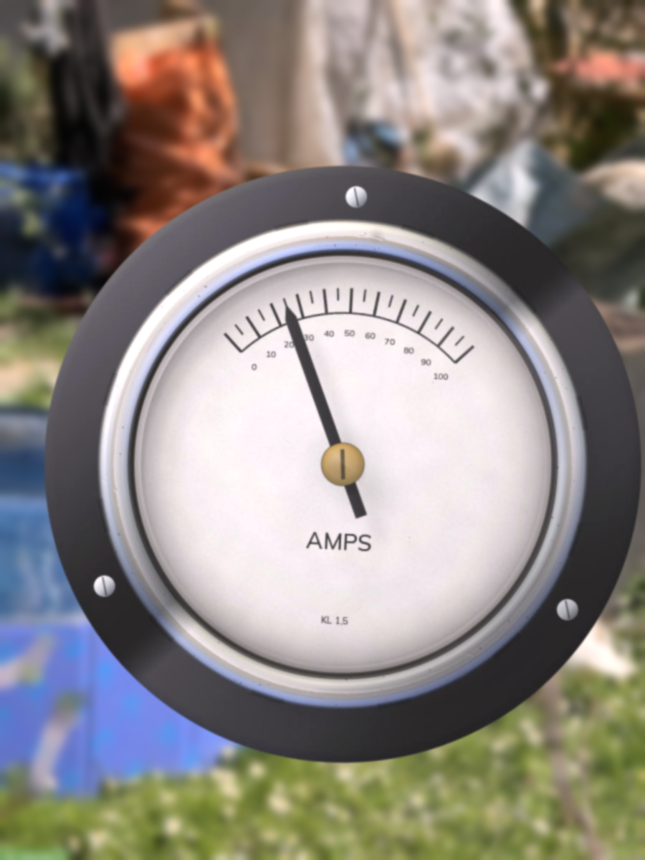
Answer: 25 A
